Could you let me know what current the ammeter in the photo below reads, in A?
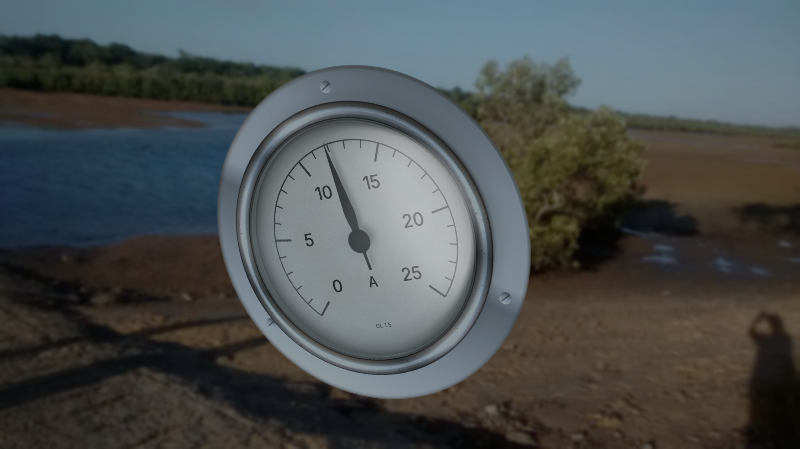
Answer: 12 A
